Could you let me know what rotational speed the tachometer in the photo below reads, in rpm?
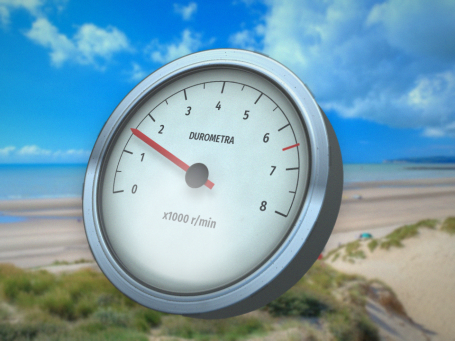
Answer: 1500 rpm
